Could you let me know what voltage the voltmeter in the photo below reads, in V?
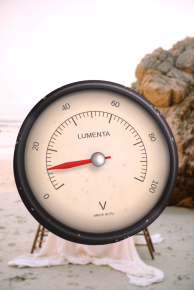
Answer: 10 V
